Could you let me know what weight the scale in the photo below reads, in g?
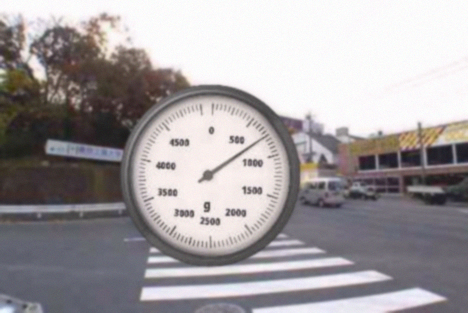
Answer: 750 g
